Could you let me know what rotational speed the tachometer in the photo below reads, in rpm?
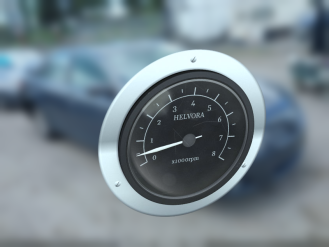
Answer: 500 rpm
